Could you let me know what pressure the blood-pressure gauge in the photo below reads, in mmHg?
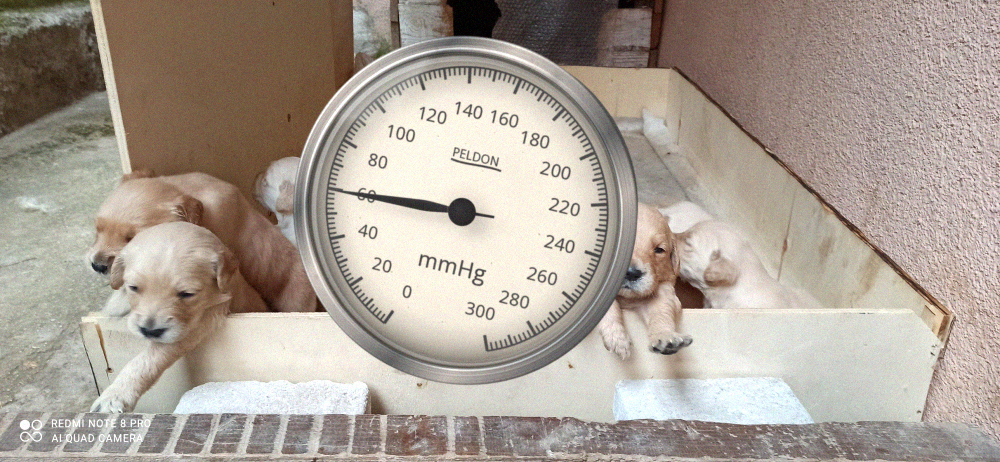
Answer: 60 mmHg
